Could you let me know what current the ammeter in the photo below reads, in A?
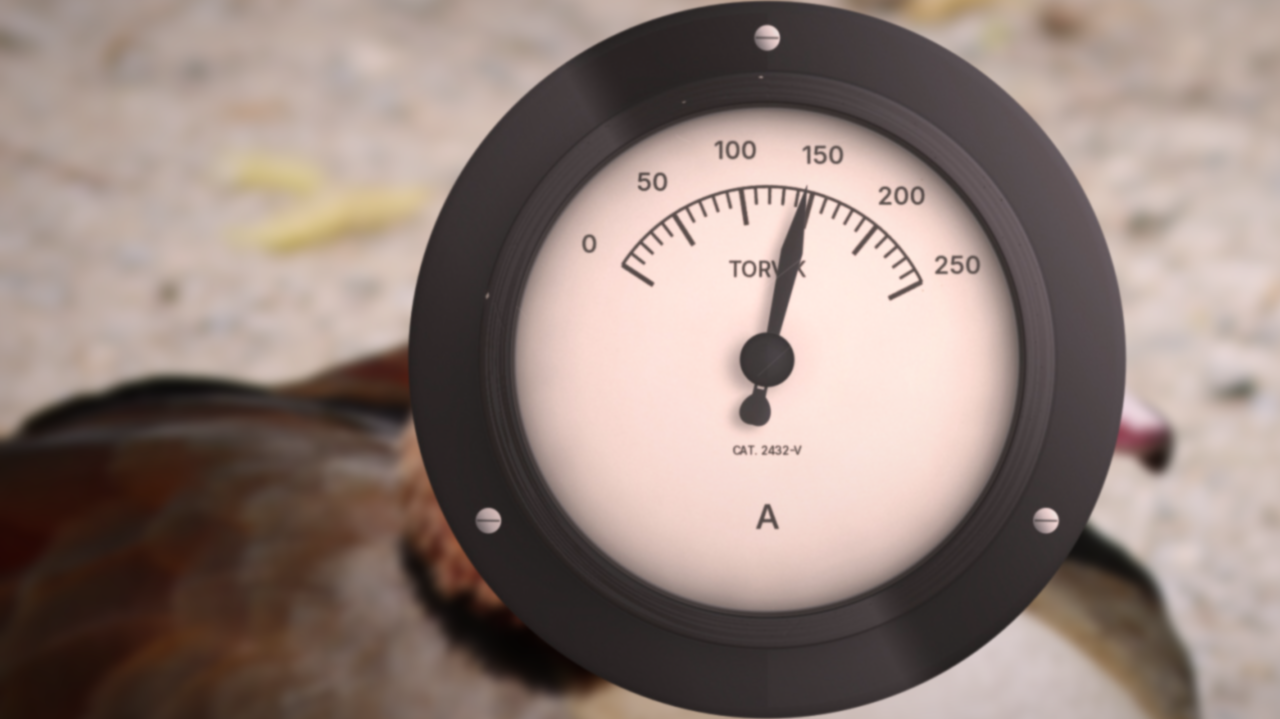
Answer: 145 A
